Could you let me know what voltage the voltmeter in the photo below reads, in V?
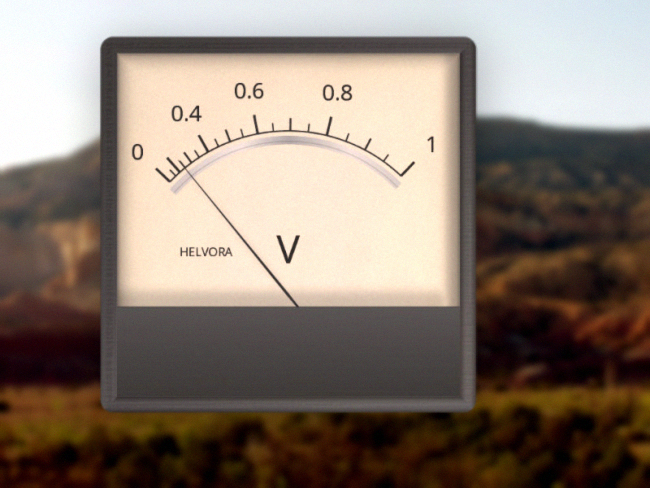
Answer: 0.25 V
